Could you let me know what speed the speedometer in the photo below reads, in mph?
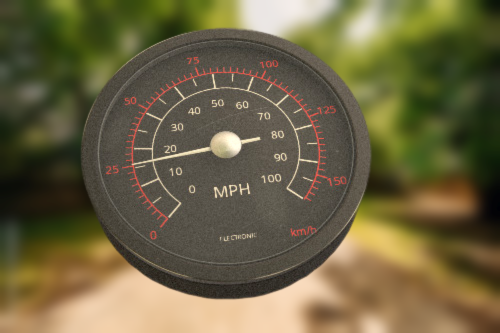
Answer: 15 mph
